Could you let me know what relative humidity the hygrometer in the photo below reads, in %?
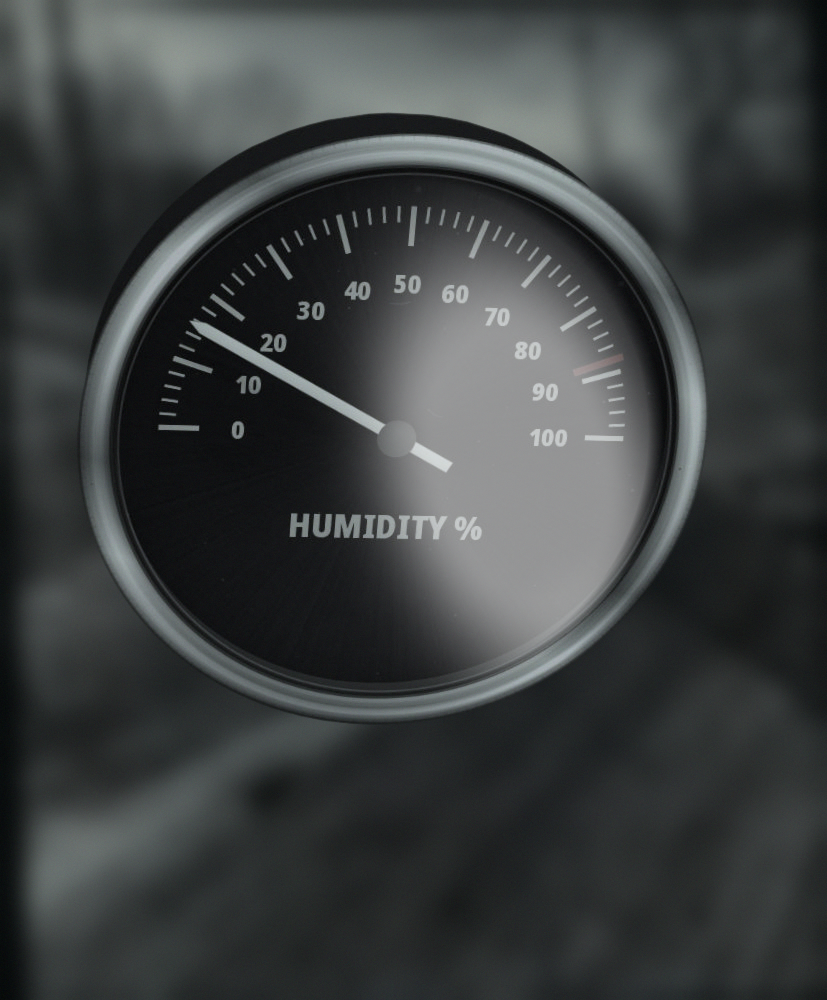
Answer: 16 %
